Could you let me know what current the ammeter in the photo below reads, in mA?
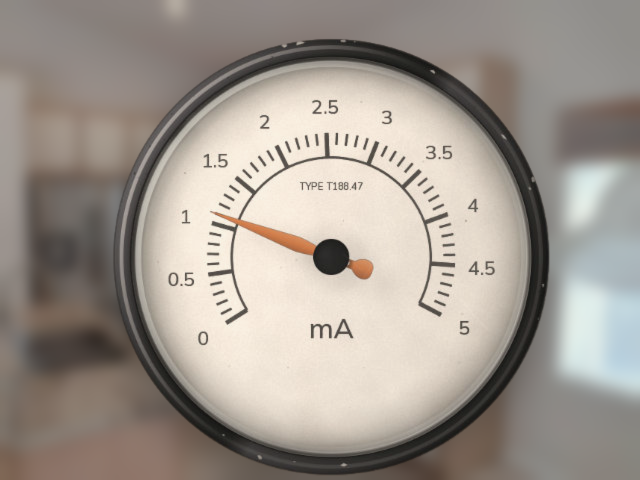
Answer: 1.1 mA
